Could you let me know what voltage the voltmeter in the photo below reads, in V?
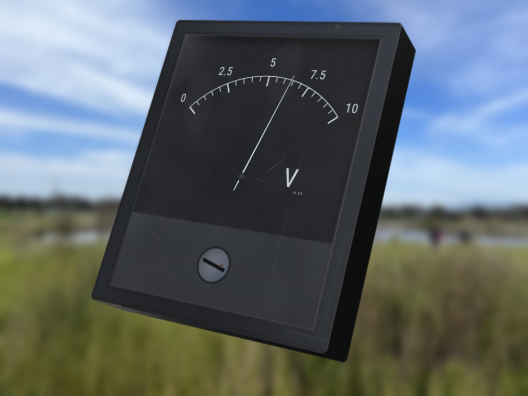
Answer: 6.5 V
